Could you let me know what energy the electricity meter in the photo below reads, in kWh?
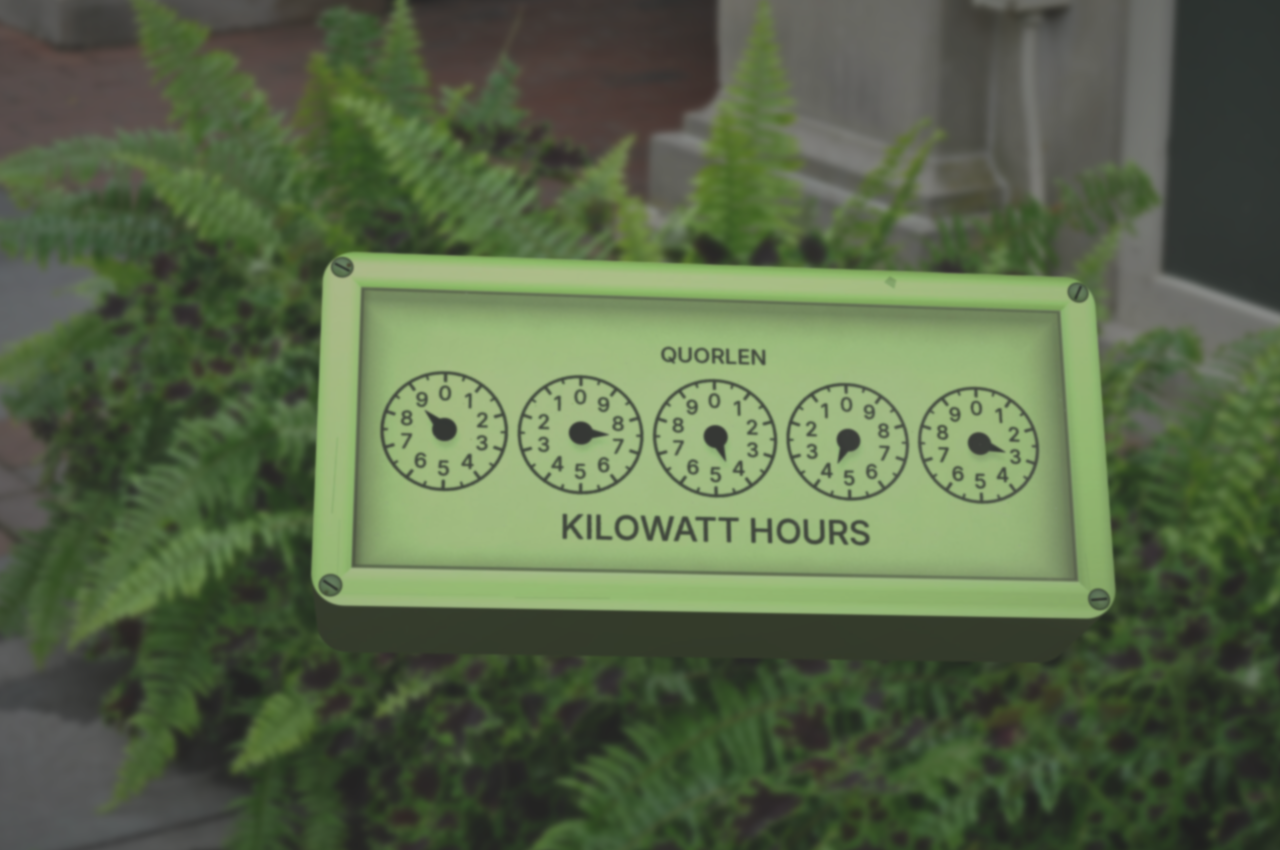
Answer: 87443 kWh
